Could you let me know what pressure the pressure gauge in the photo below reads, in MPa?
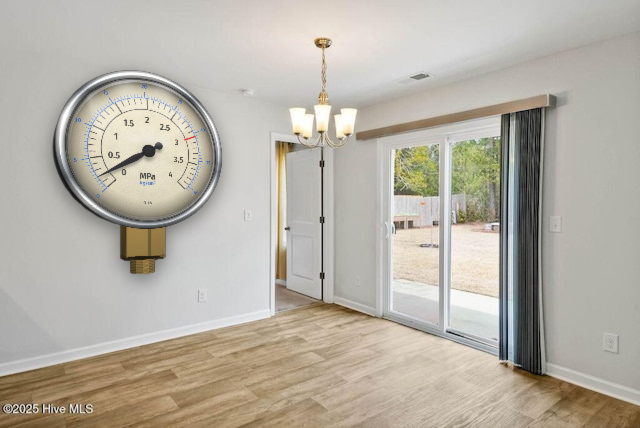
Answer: 0.2 MPa
